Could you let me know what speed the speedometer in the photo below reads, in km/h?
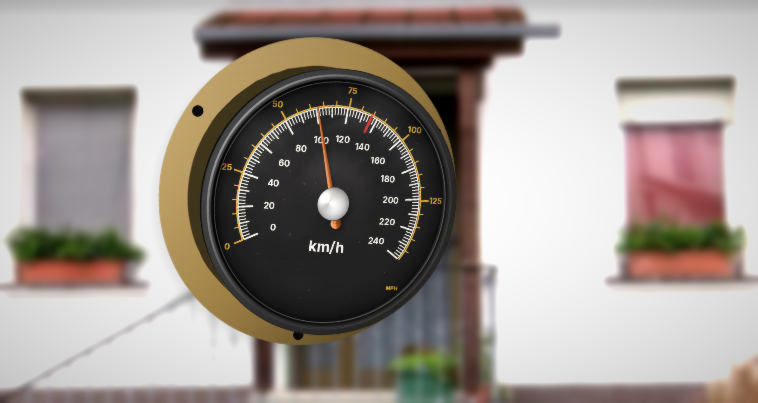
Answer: 100 km/h
